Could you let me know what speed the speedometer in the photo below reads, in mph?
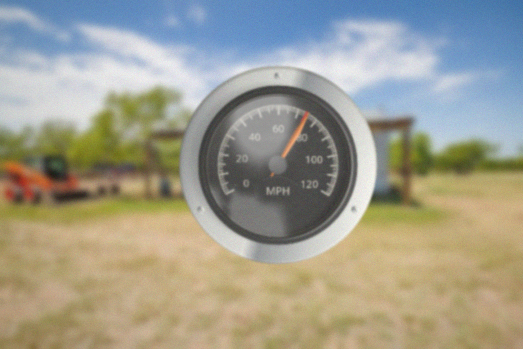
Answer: 75 mph
